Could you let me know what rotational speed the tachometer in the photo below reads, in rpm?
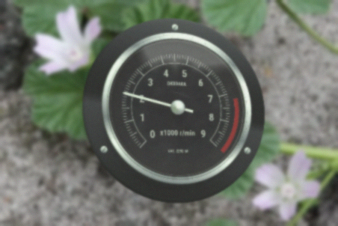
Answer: 2000 rpm
